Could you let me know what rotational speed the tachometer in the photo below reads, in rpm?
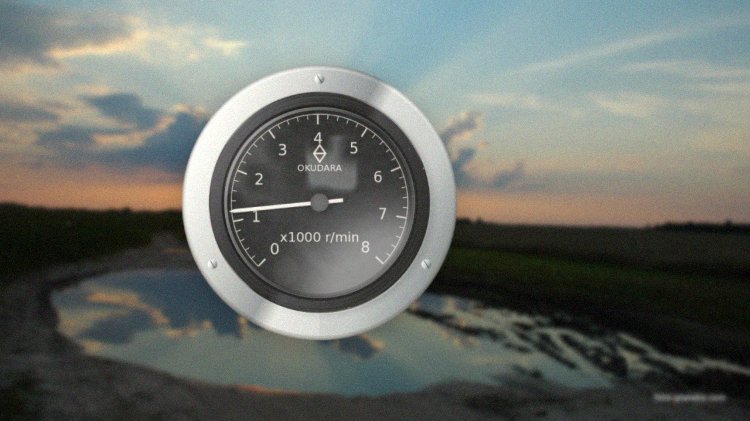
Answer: 1200 rpm
